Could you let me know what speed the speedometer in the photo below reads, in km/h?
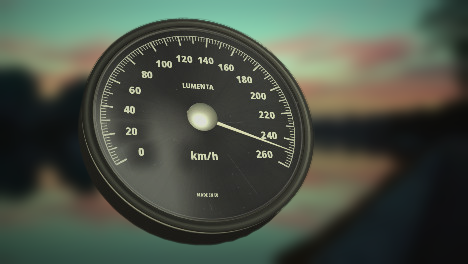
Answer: 250 km/h
